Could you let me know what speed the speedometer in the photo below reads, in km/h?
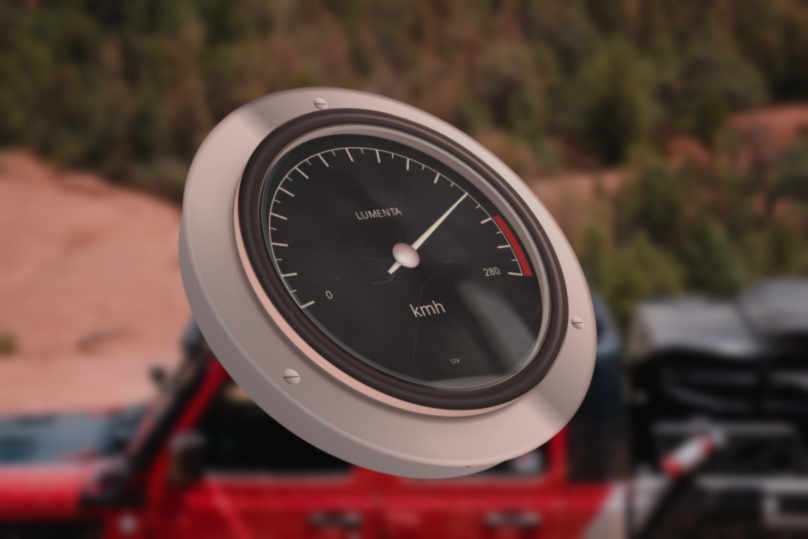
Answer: 220 km/h
